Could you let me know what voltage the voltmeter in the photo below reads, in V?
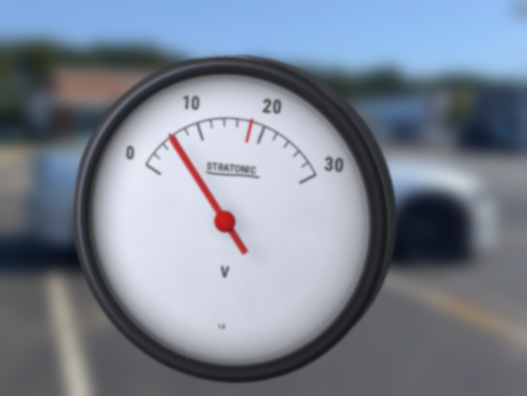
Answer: 6 V
